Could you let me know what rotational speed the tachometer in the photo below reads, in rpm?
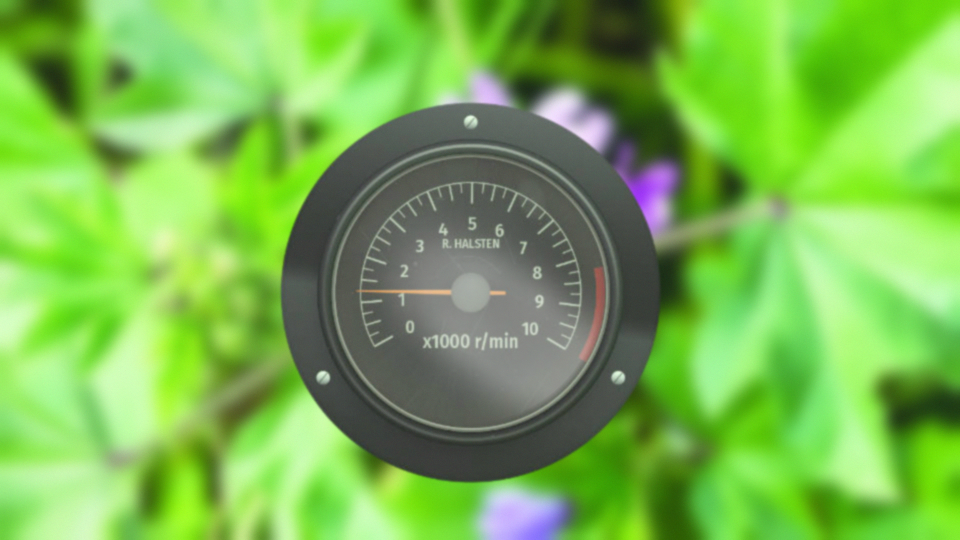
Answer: 1250 rpm
